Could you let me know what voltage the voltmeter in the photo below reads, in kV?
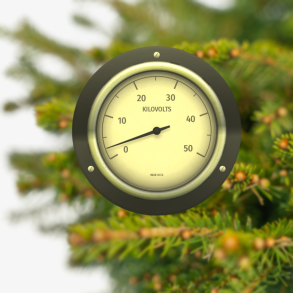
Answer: 2.5 kV
